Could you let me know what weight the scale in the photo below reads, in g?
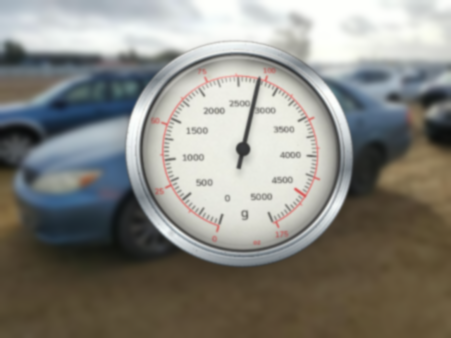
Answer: 2750 g
